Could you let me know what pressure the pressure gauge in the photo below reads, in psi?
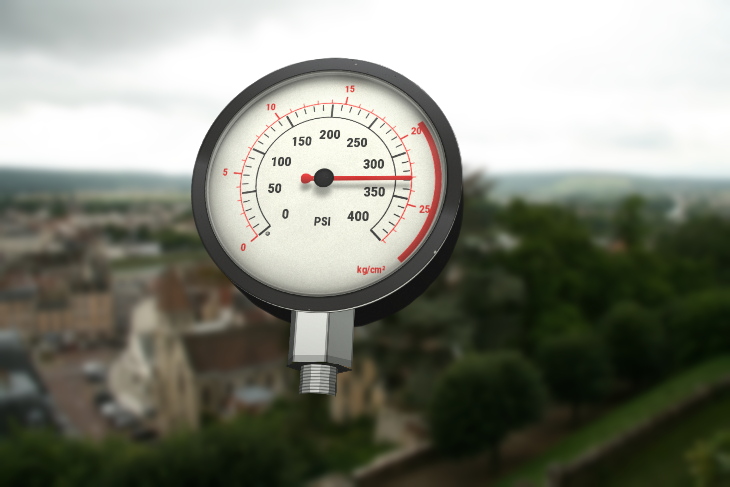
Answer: 330 psi
